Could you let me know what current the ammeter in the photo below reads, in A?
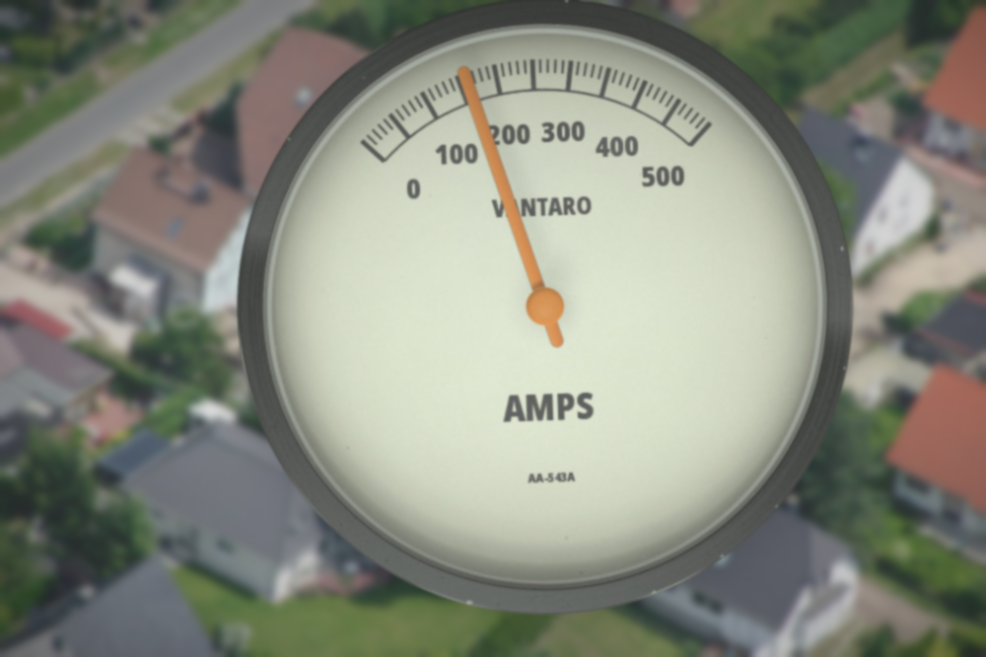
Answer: 160 A
